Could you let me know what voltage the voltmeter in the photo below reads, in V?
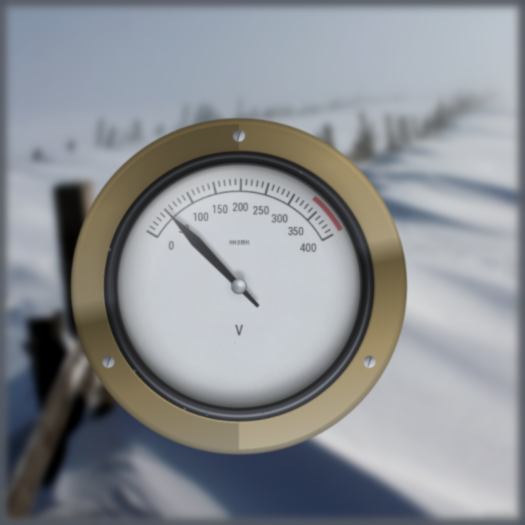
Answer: 50 V
